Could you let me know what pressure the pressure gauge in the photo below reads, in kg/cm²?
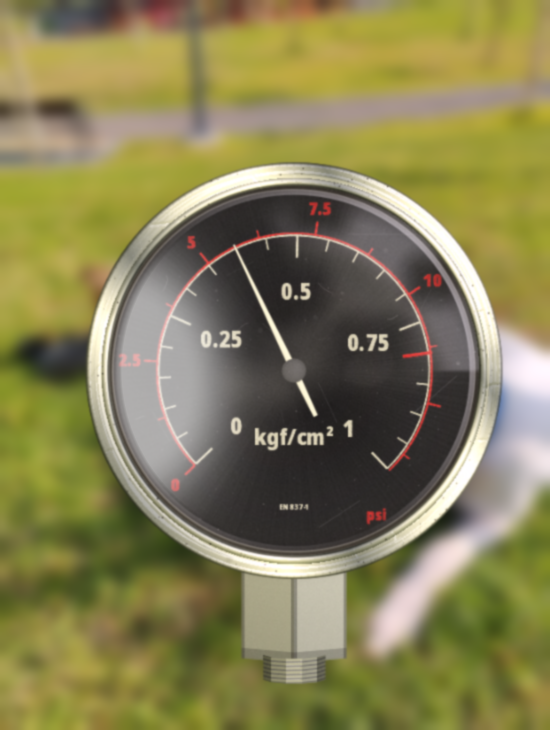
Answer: 0.4 kg/cm²
